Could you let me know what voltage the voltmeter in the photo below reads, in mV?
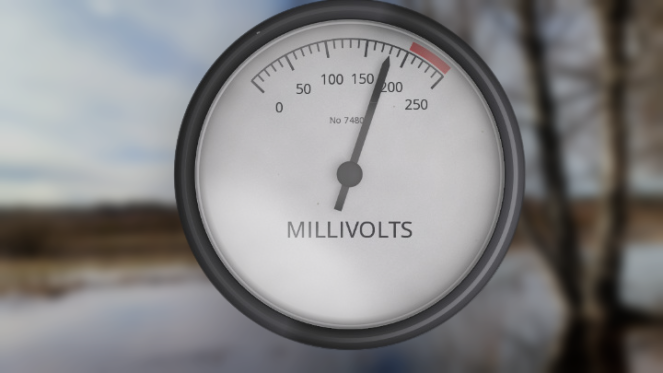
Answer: 180 mV
